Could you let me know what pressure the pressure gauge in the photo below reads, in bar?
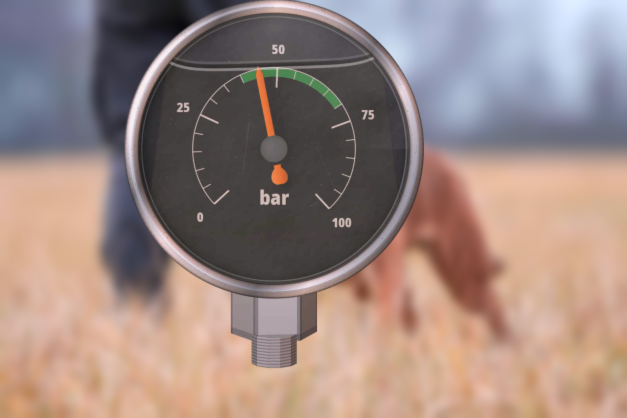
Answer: 45 bar
